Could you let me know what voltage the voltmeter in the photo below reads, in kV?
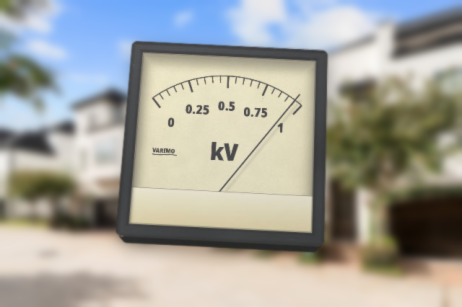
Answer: 0.95 kV
